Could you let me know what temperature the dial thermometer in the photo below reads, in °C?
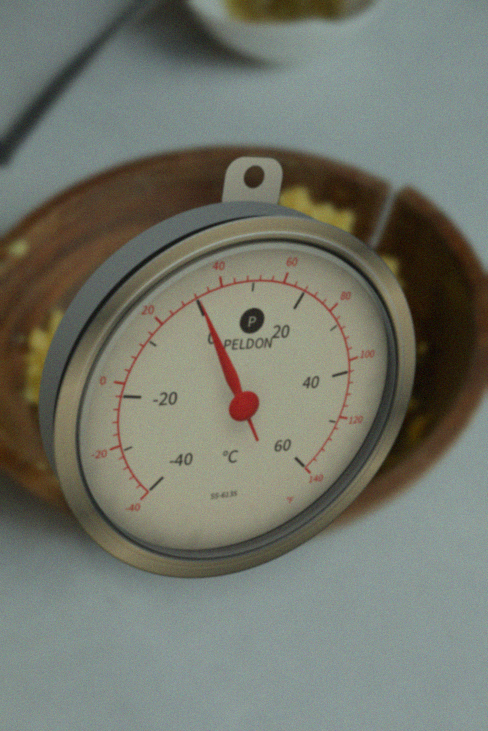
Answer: 0 °C
